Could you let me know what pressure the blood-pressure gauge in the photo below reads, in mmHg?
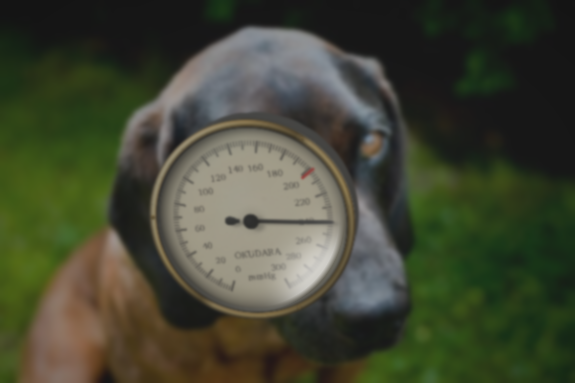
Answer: 240 mmHg
